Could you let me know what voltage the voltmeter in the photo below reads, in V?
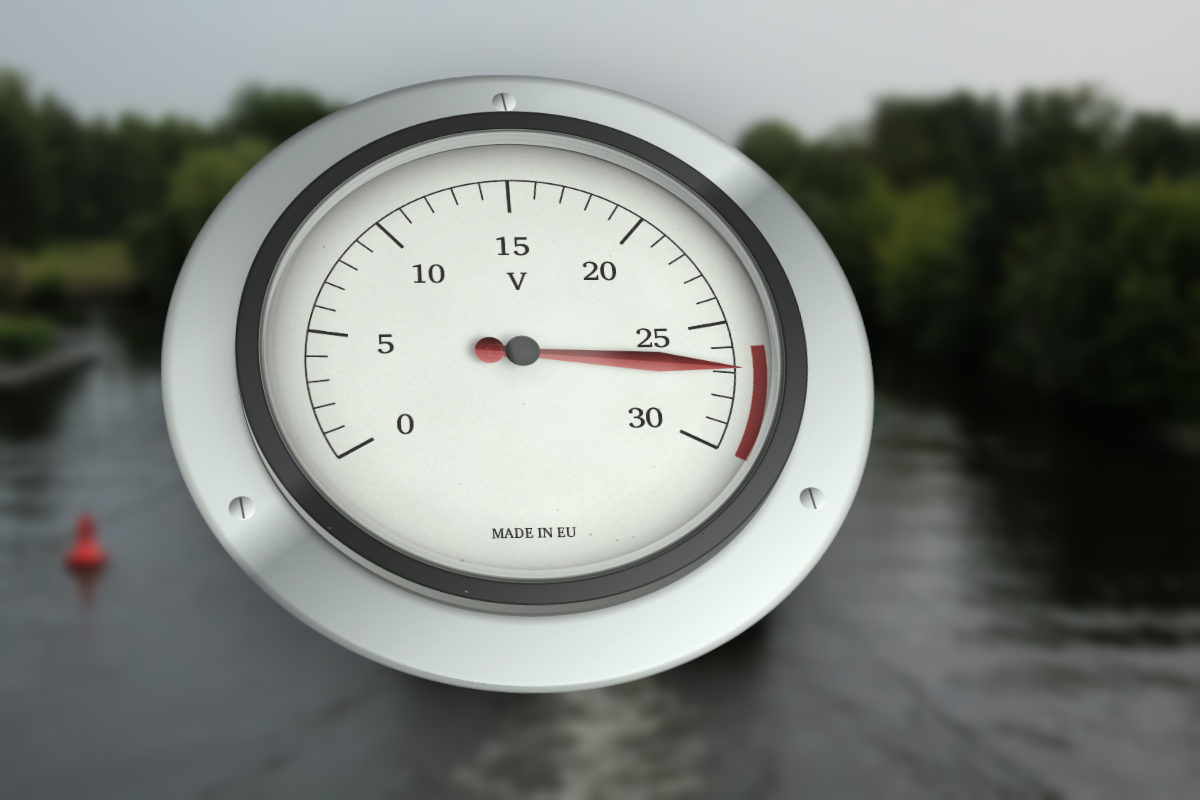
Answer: 27 V
